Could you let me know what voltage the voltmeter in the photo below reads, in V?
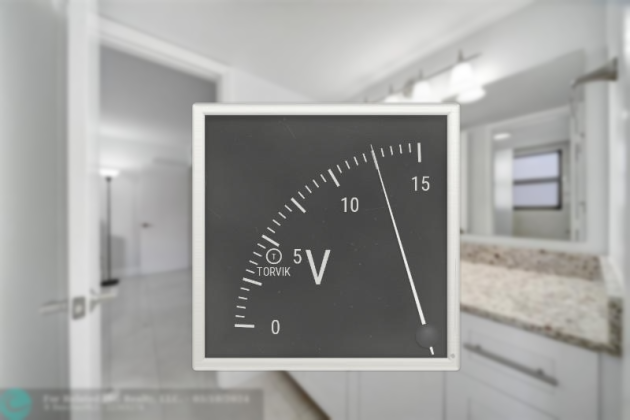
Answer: 12.5 V
